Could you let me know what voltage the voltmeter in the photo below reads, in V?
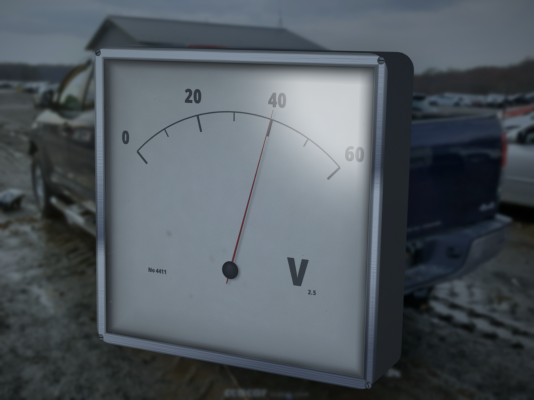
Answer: 40 V
